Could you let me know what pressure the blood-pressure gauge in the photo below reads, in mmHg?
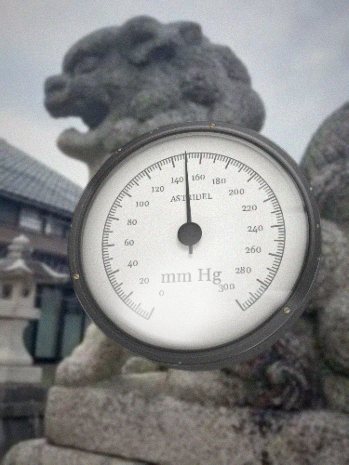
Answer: 150 mmHg
